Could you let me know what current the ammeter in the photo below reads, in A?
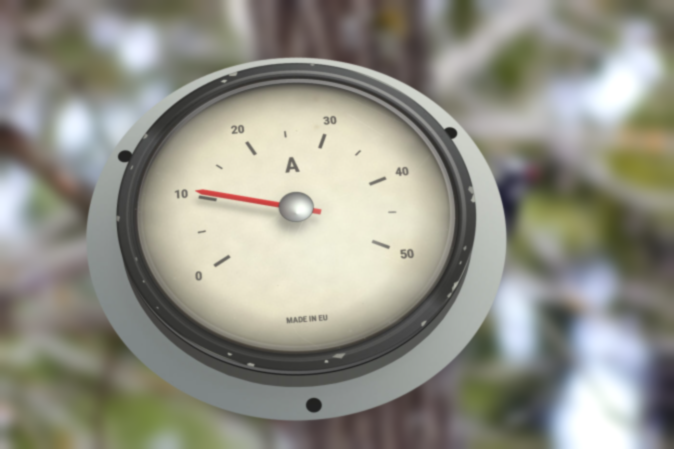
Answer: 10 A
